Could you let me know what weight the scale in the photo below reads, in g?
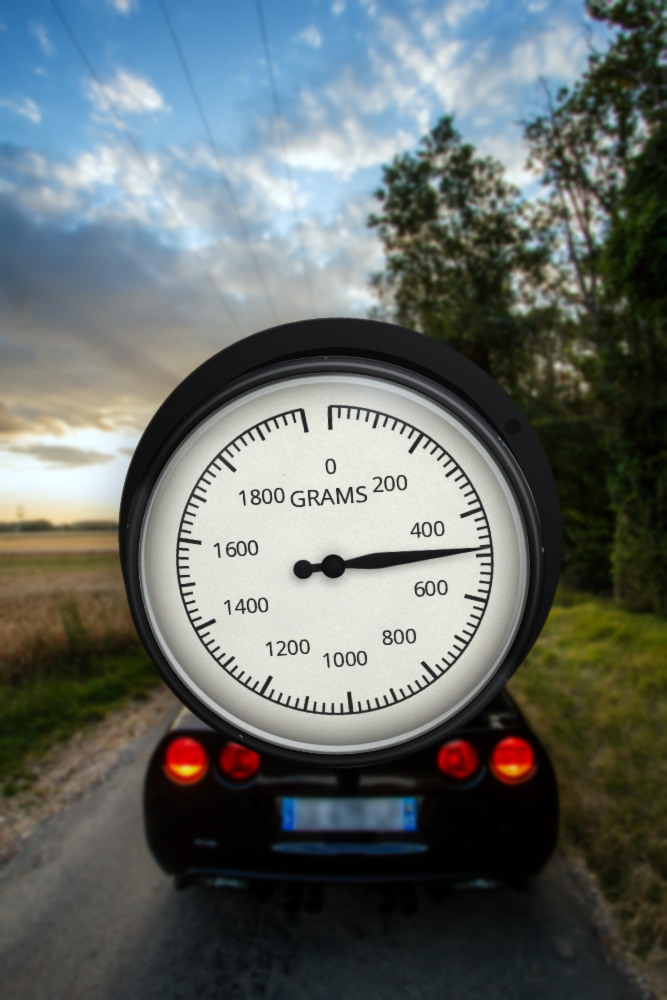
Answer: 480 g
